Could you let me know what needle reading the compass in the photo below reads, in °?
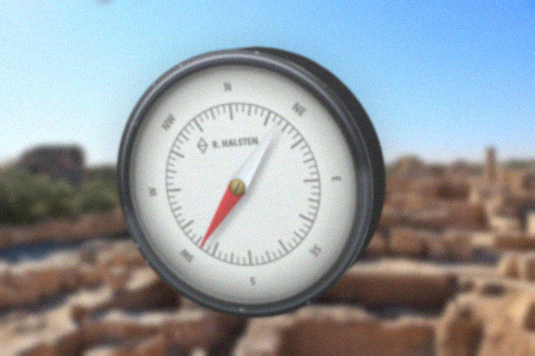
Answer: 220 °
